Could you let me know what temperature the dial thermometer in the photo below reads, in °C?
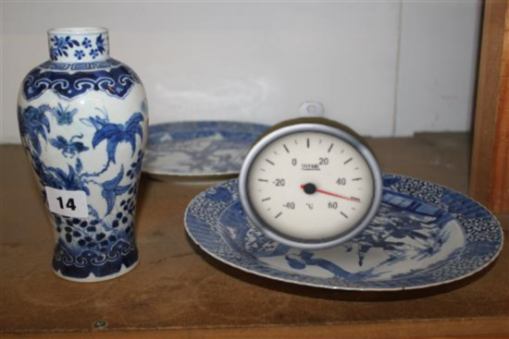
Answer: 50 °C
